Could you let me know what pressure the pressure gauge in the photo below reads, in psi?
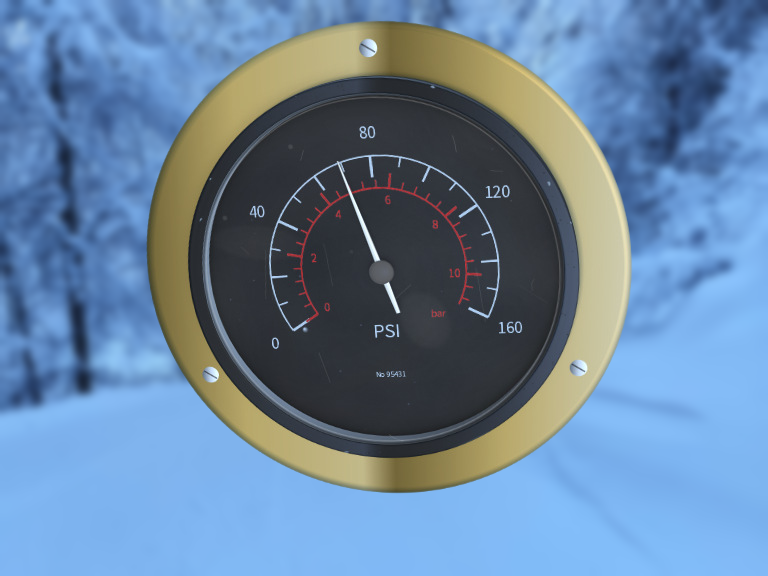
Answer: 70 psi
